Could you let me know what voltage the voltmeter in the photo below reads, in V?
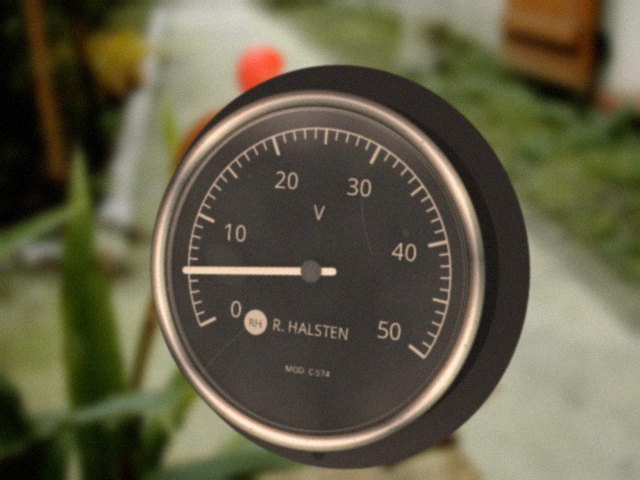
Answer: 5 V
